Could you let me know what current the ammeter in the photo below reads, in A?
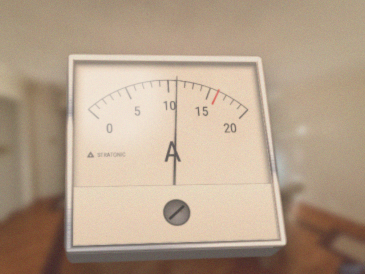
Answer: 11 A
